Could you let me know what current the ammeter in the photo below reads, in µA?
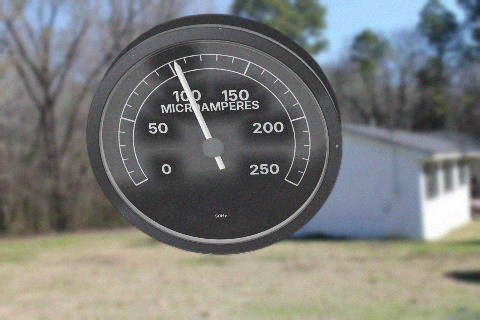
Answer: 105 µA
